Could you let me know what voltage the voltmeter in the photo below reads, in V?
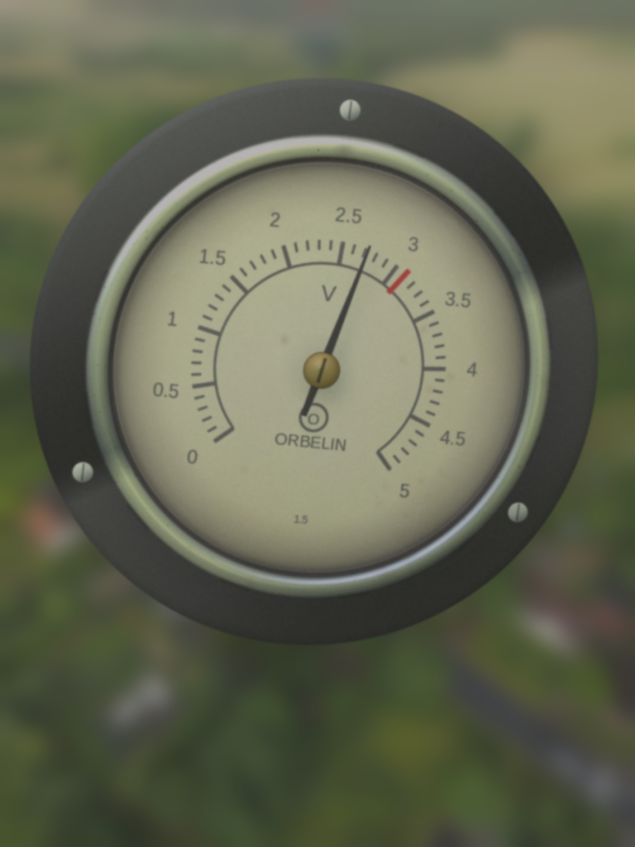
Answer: 2.7 V
